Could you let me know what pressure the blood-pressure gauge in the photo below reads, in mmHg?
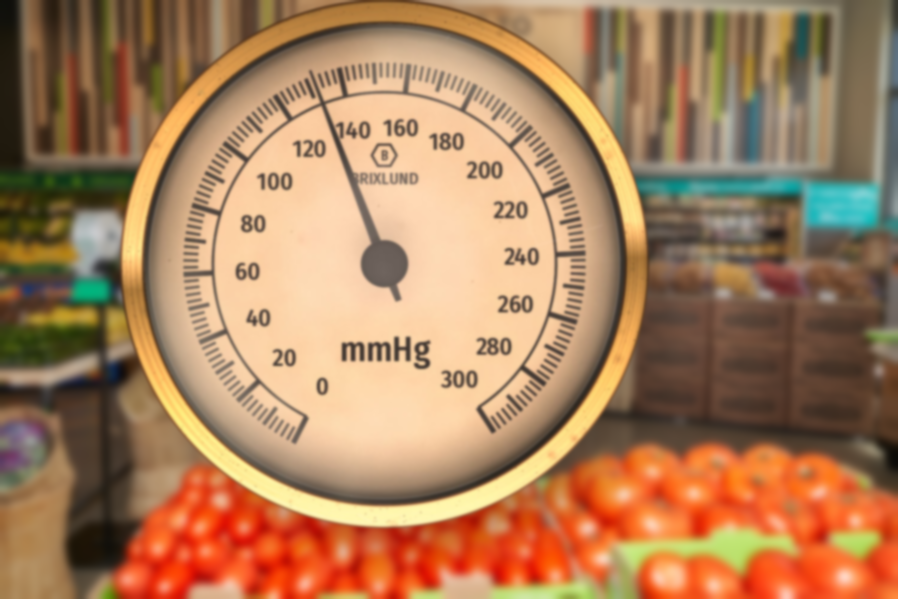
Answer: 132 mmHg
